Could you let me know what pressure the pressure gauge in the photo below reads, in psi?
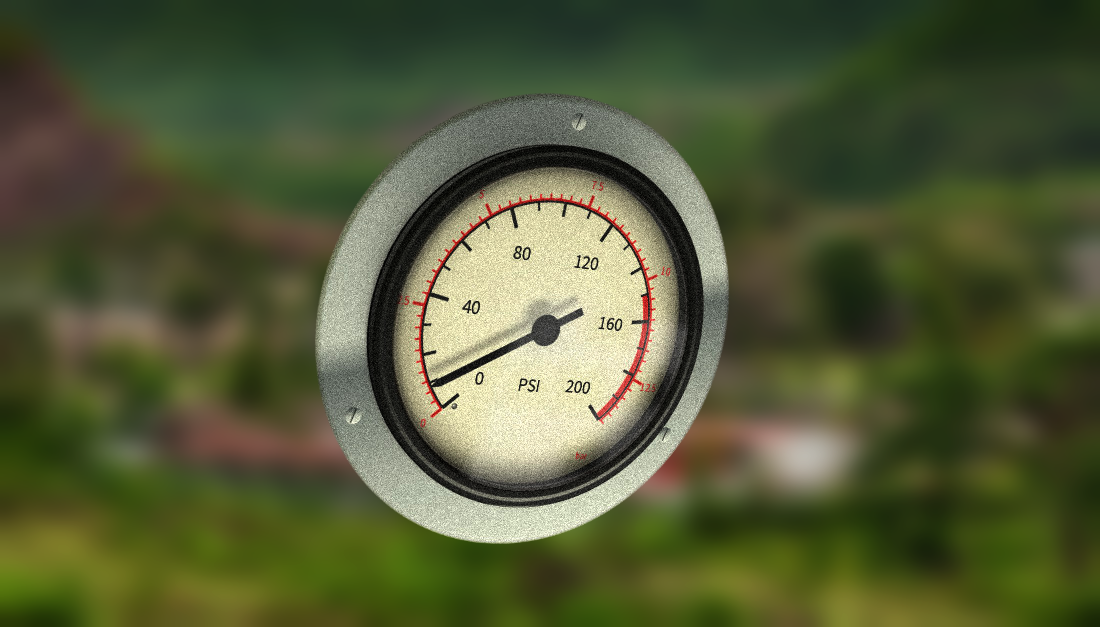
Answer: 10 psi
